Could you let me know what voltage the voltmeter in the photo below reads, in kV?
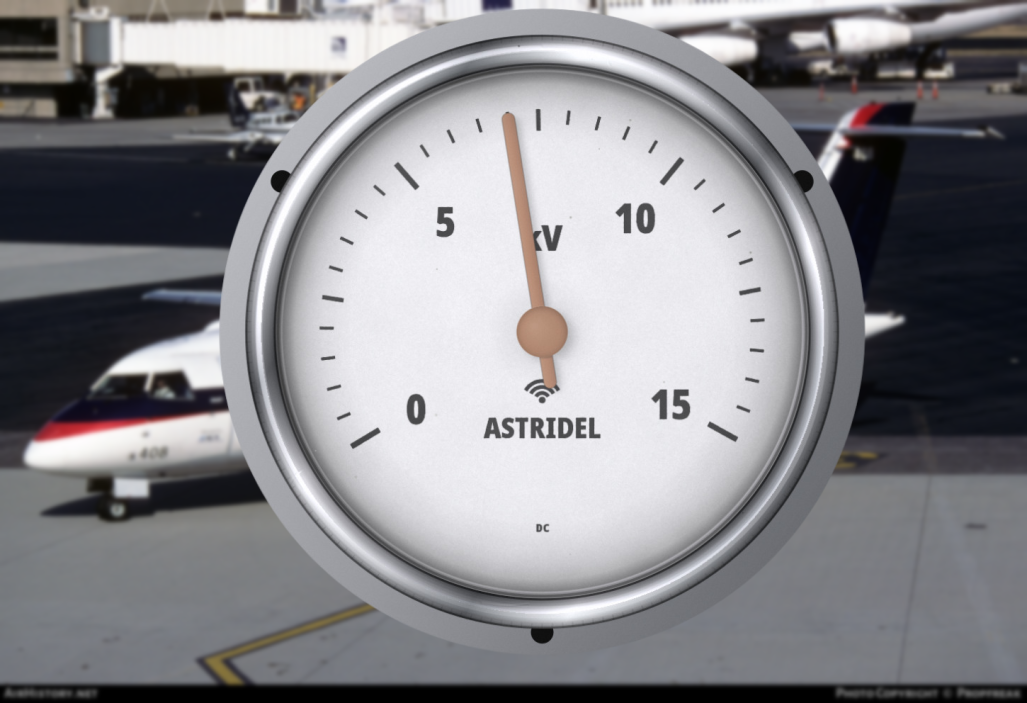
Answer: 7 kV
